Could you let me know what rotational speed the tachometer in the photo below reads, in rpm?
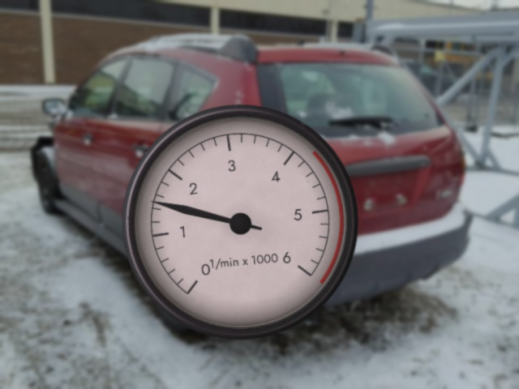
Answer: 1500 rpm
